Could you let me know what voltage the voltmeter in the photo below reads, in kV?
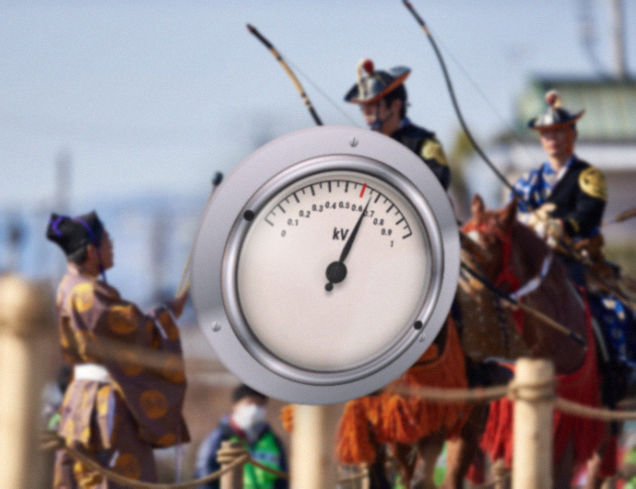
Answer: 0.65 kV
